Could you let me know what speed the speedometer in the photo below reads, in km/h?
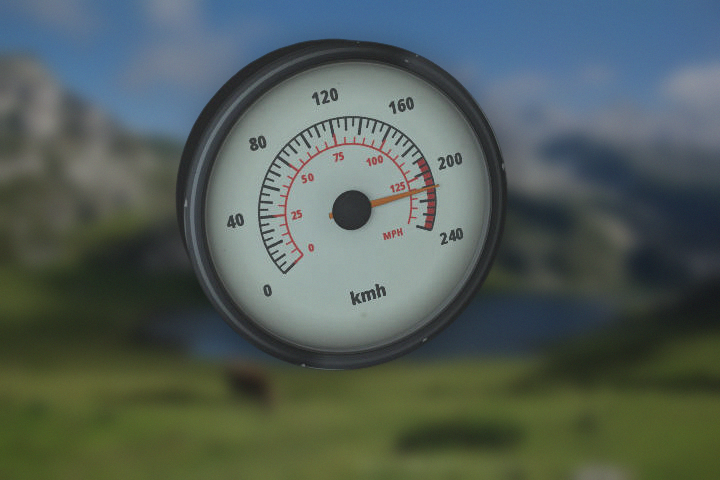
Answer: 210 km/h
